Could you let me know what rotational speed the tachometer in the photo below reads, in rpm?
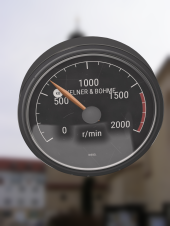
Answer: 650 rpm
